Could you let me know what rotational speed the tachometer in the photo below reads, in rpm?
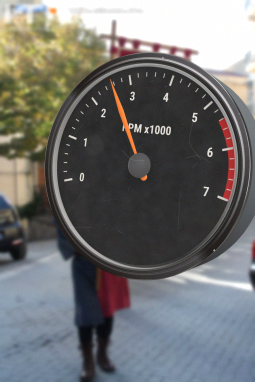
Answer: 2600 rpm
